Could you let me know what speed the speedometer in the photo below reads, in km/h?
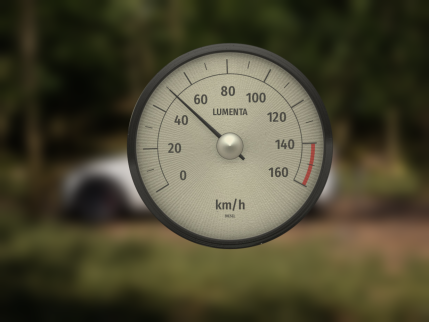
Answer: 50 km/h
